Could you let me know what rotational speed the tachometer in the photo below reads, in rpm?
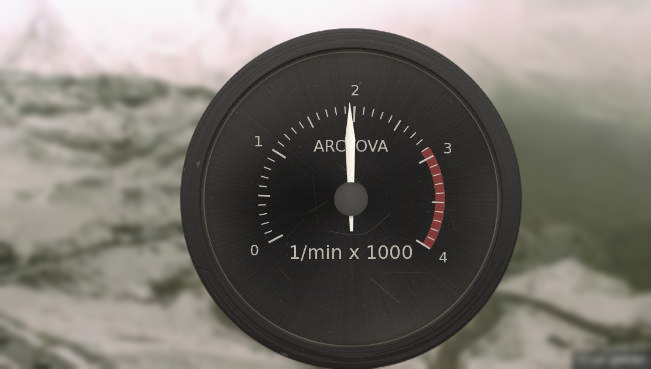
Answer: 1950 rpm
